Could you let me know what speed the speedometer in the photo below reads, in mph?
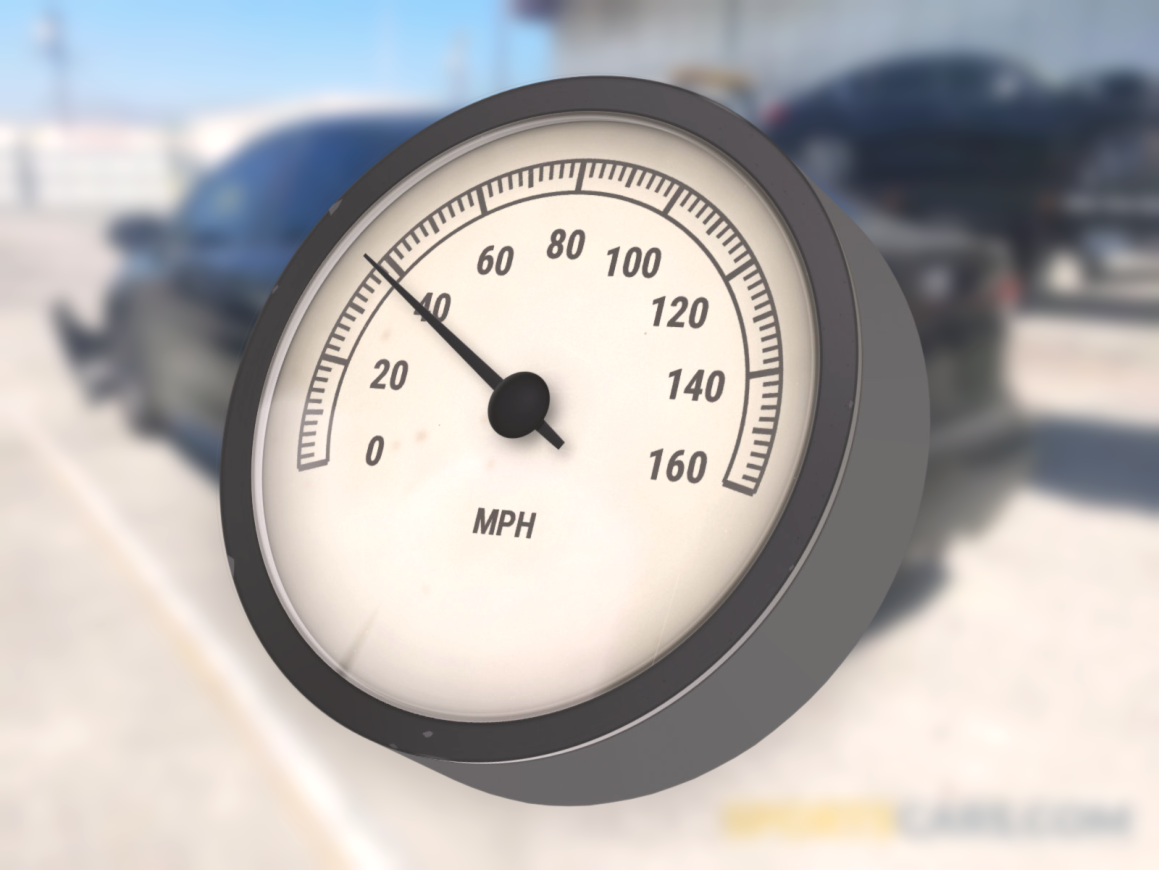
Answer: 38 mph
